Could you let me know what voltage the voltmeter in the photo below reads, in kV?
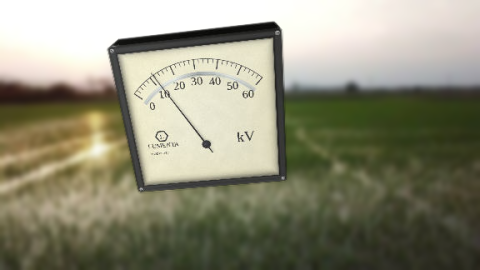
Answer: 12 kV
